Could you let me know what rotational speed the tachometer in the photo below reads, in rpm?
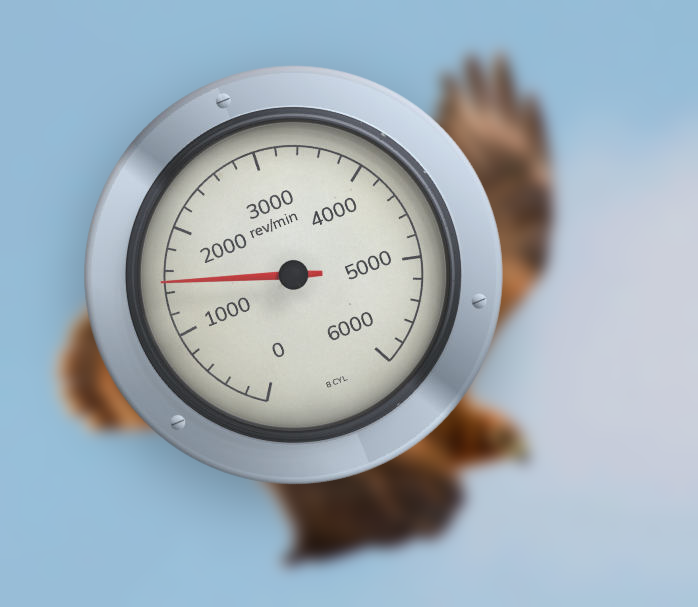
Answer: 1500 rpm
